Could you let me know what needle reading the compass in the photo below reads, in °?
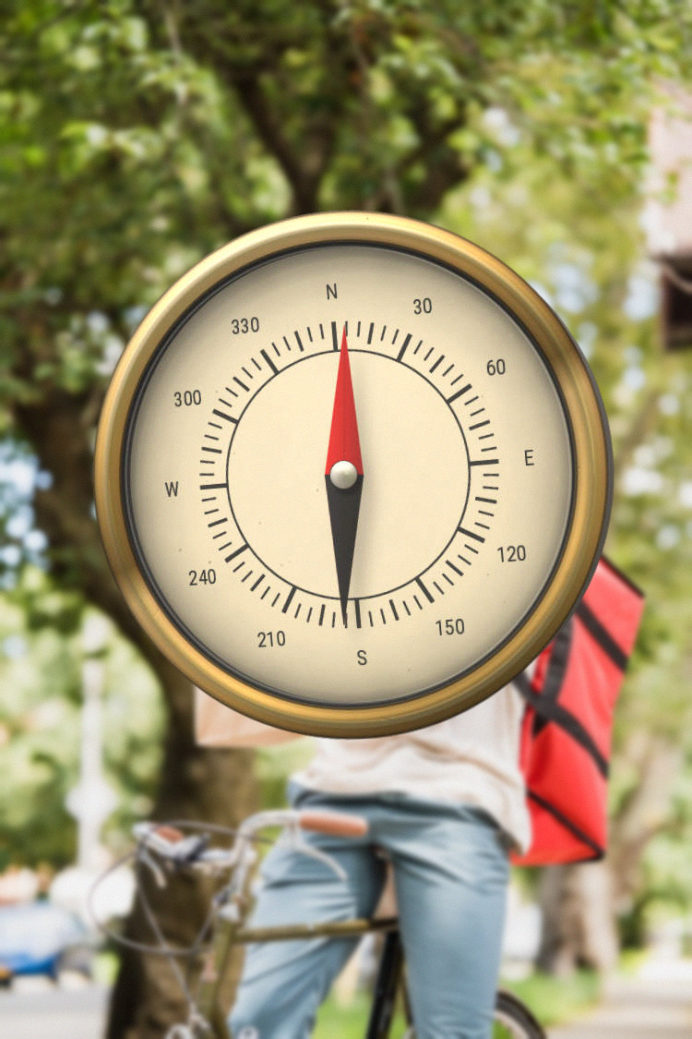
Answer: 5 °
